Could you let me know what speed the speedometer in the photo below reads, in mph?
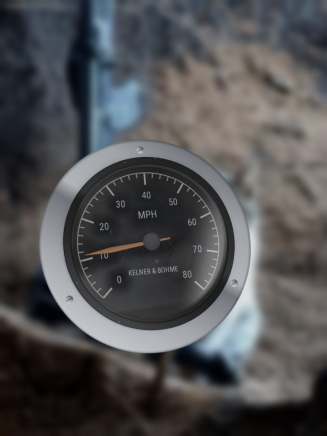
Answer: 11 mph
